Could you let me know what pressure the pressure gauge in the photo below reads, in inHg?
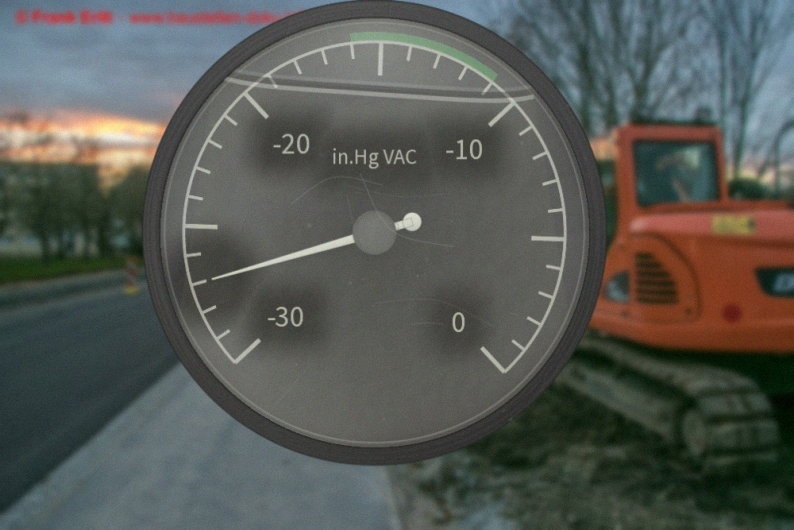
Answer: -27 inHg
